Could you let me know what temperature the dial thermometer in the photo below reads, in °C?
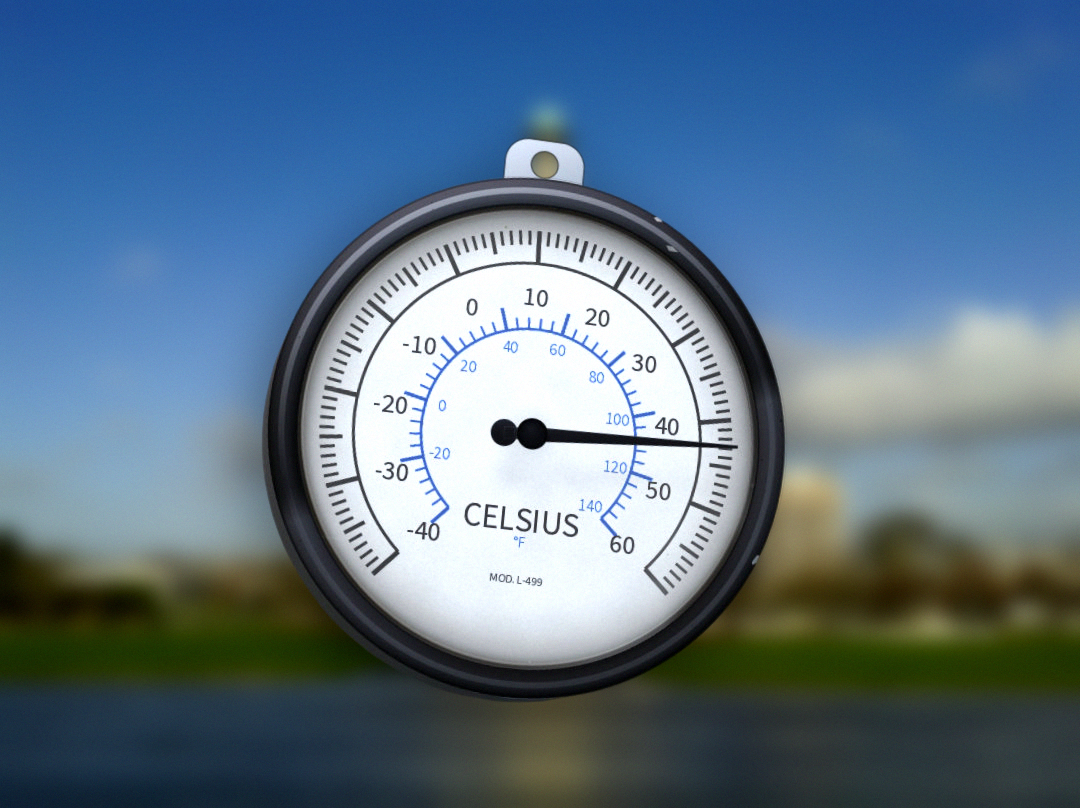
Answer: 43 °C
